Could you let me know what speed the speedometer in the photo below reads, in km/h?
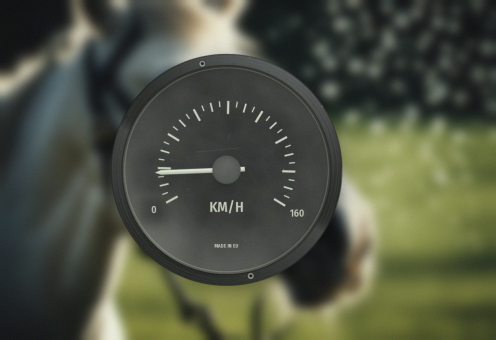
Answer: 17.5 km/h
